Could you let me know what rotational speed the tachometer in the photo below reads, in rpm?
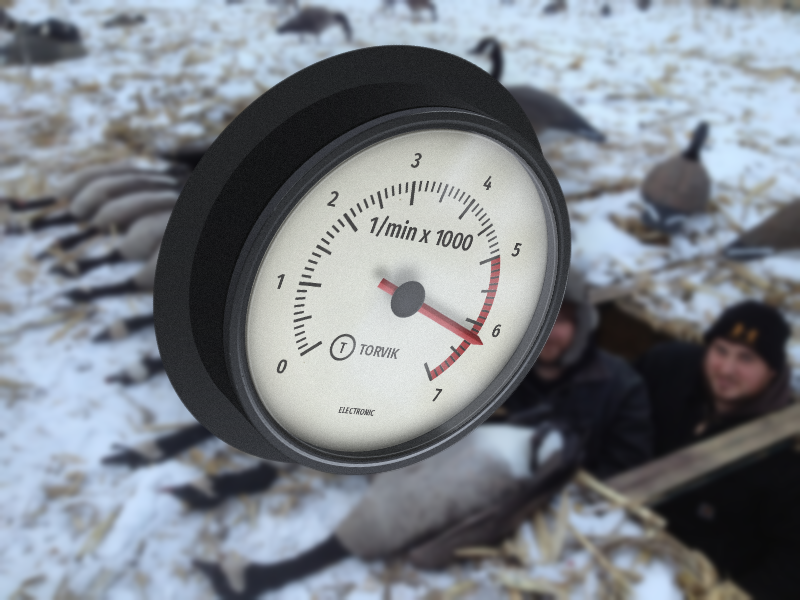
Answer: 6200 rpm
